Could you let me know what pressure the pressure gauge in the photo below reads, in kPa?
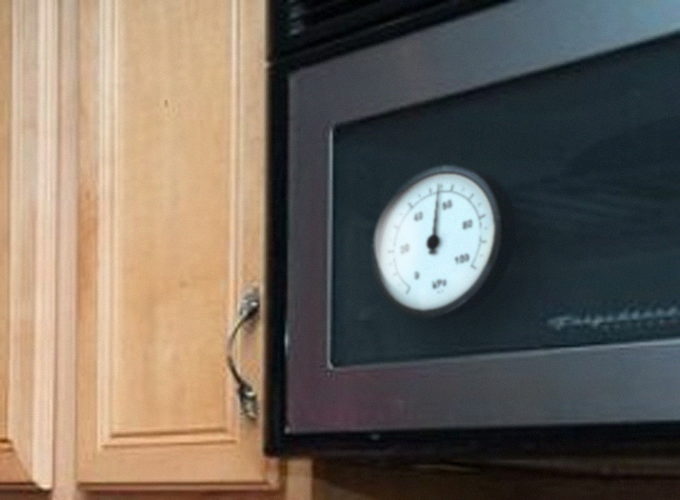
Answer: 55 kPa
